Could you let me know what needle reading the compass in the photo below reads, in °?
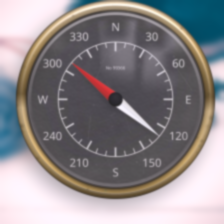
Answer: 310 °
